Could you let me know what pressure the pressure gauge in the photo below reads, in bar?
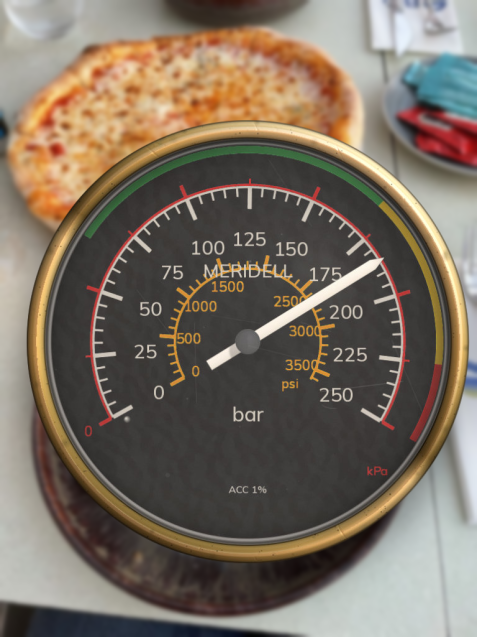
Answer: 185 bar
